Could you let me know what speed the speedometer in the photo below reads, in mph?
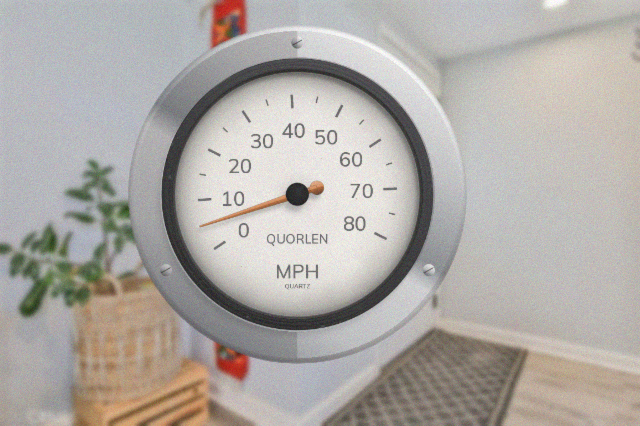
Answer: 5 mph
